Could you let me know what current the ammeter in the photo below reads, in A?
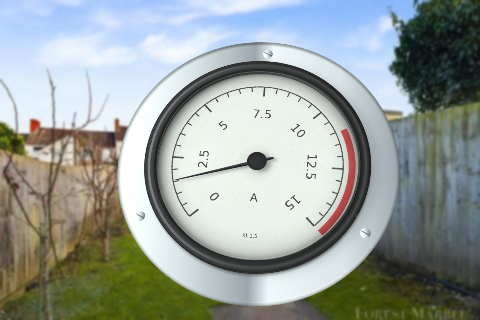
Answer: 1.5 A
